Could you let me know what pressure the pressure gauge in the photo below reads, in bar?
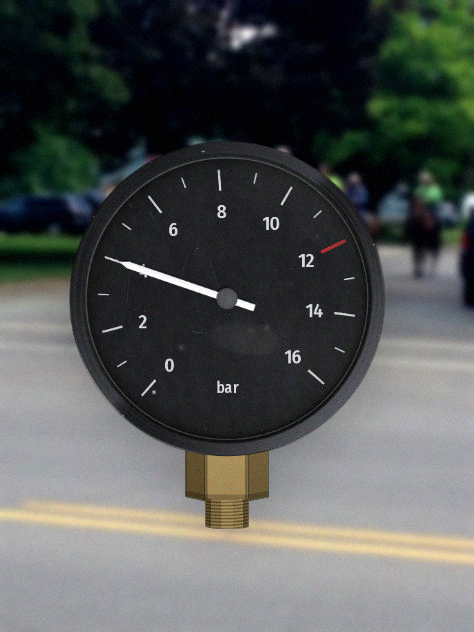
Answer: 4 bar
